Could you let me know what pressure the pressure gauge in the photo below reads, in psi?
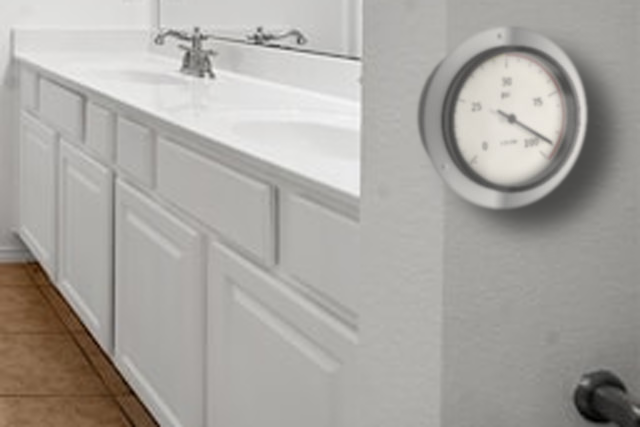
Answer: 95 psi
